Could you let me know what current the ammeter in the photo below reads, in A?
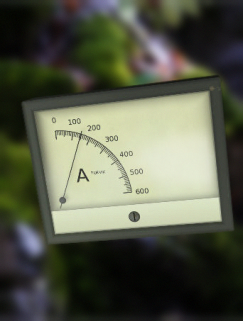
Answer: 150 A
